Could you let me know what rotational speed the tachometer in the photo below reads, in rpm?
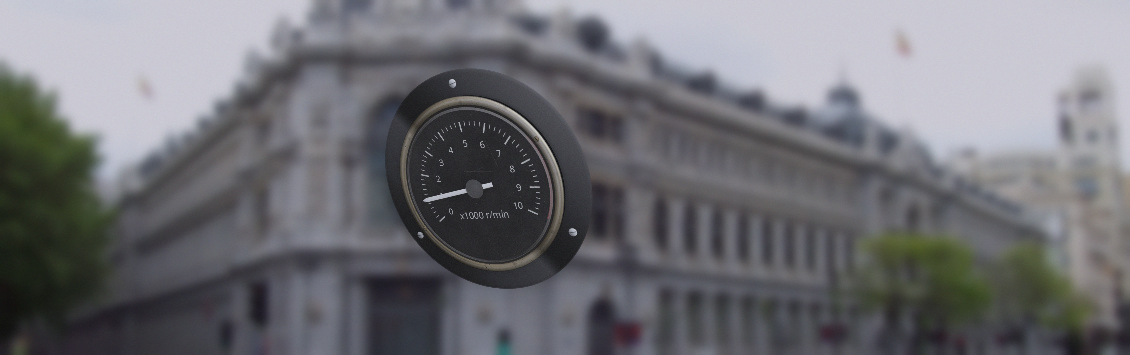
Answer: 1000 rpm
